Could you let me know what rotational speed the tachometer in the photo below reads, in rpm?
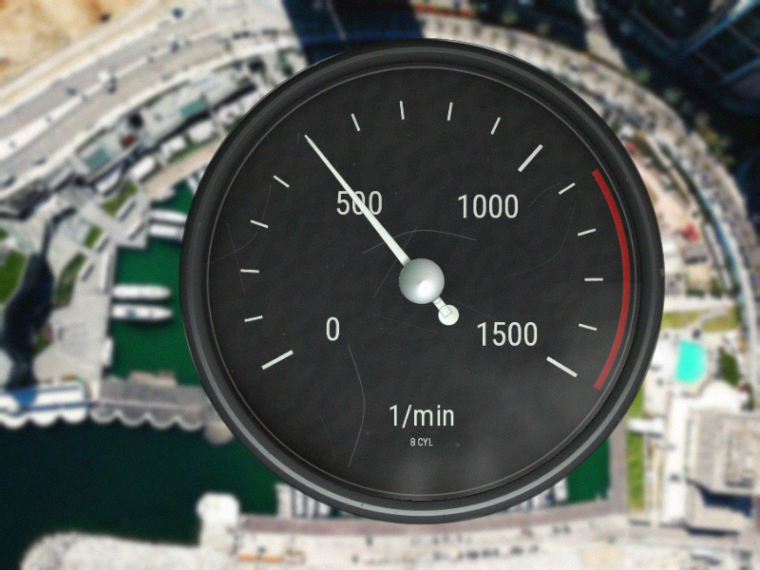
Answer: 500 rpm
